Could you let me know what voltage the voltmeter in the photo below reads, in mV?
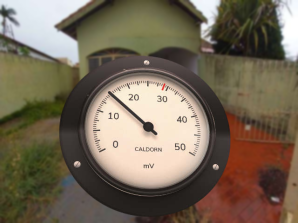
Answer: 15 mV
